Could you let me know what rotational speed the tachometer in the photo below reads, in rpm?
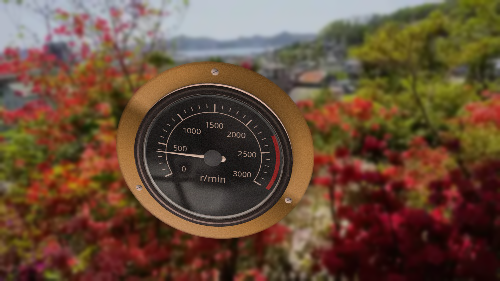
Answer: 400 rpm
